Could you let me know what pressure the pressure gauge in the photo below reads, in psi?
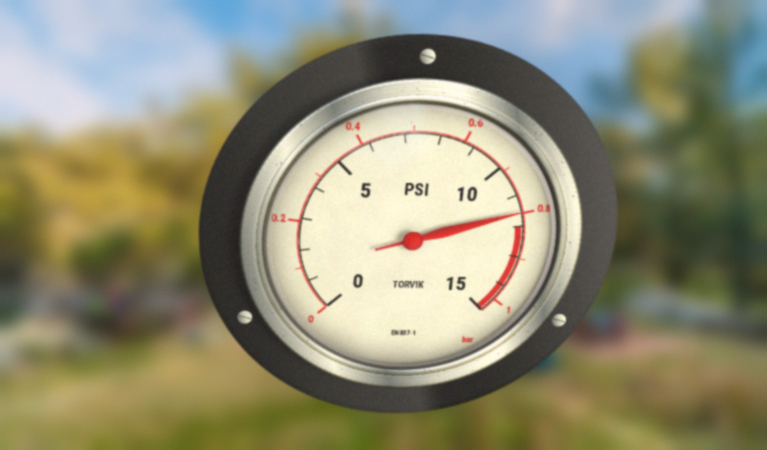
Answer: 11.5 psi
